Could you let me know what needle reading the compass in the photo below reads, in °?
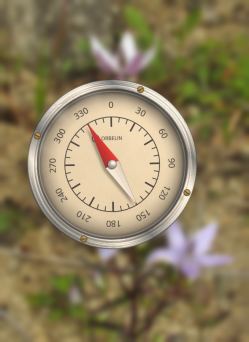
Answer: 330 °
